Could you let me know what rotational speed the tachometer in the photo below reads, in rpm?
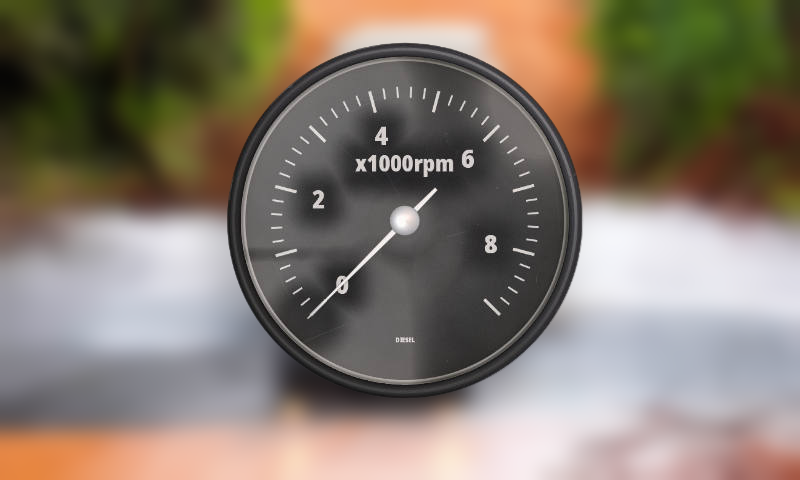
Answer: 0 rpm
